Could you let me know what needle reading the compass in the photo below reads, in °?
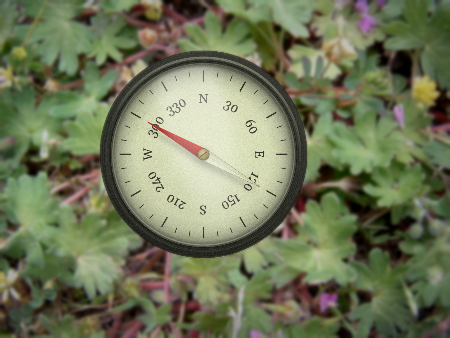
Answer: 300 °
